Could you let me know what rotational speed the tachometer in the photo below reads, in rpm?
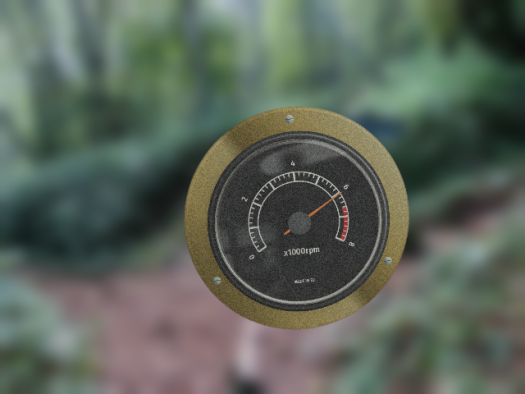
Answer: 6000 rpm
